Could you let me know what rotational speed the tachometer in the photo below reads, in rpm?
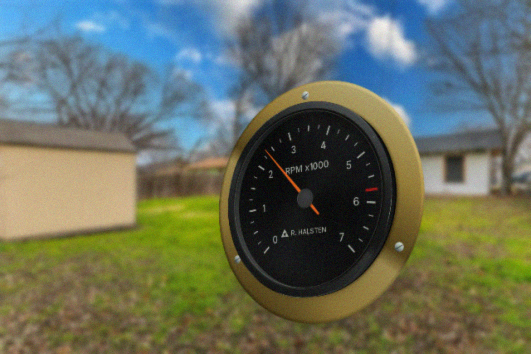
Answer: 2375 rpm
